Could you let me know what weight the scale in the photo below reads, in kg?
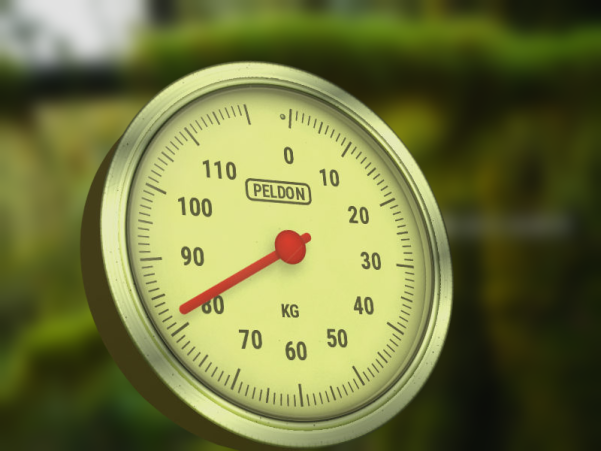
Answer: 82 kg
